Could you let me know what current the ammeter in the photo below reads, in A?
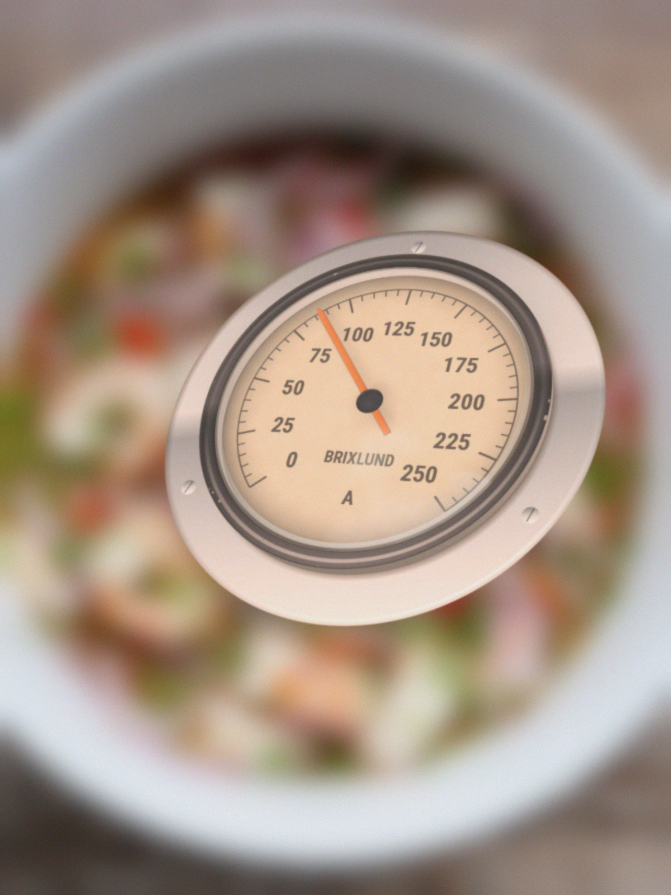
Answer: 87.5 A
